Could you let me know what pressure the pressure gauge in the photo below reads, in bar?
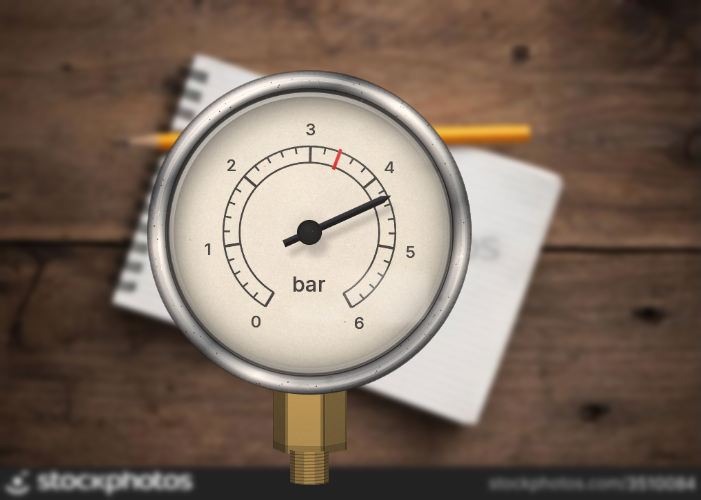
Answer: 4.3 bar
